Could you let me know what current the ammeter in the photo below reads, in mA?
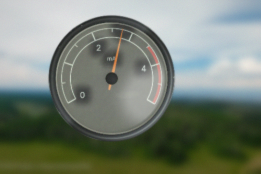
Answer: 2.75 mA
